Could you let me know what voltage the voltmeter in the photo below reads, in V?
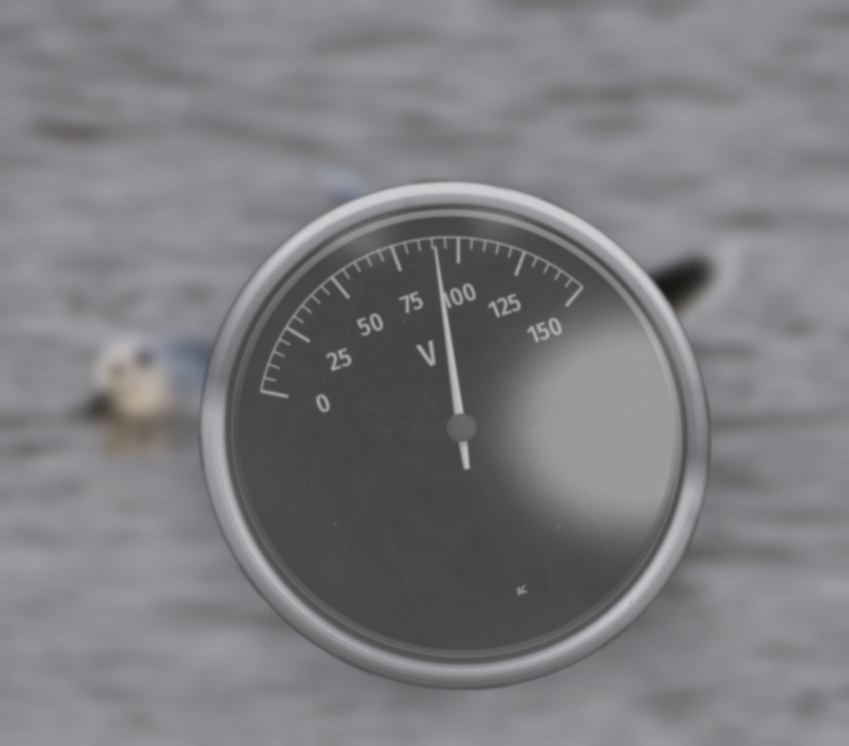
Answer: 90 V
